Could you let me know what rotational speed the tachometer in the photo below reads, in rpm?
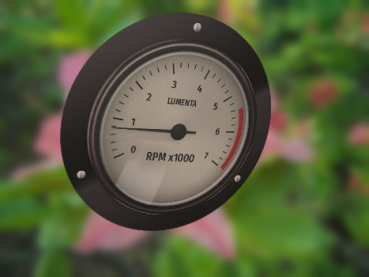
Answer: 800 rpm
